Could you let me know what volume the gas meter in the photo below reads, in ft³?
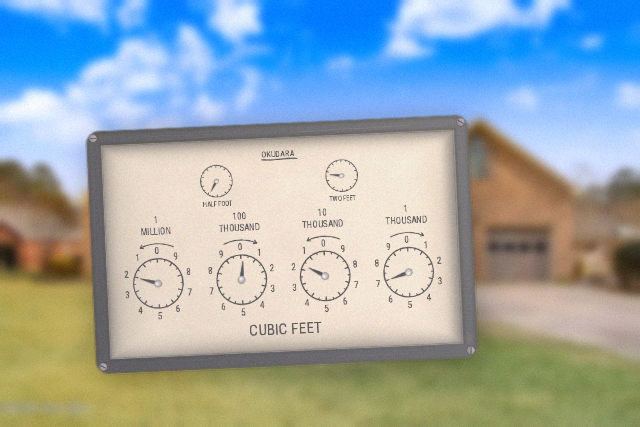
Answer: 201700 ft³
